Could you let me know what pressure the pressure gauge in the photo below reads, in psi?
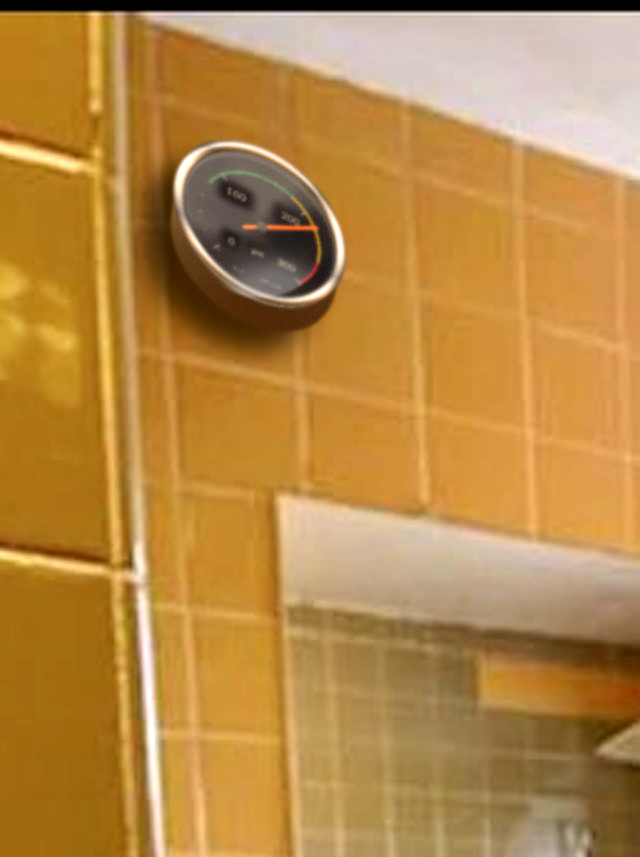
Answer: 220 psi
